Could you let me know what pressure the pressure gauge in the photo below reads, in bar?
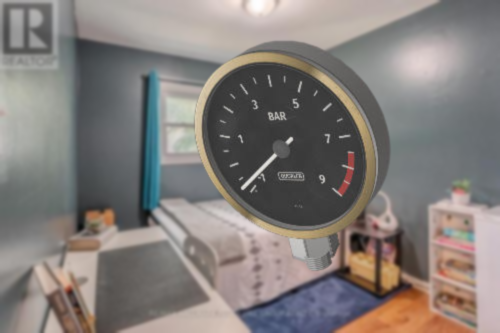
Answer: -0.75 bar
